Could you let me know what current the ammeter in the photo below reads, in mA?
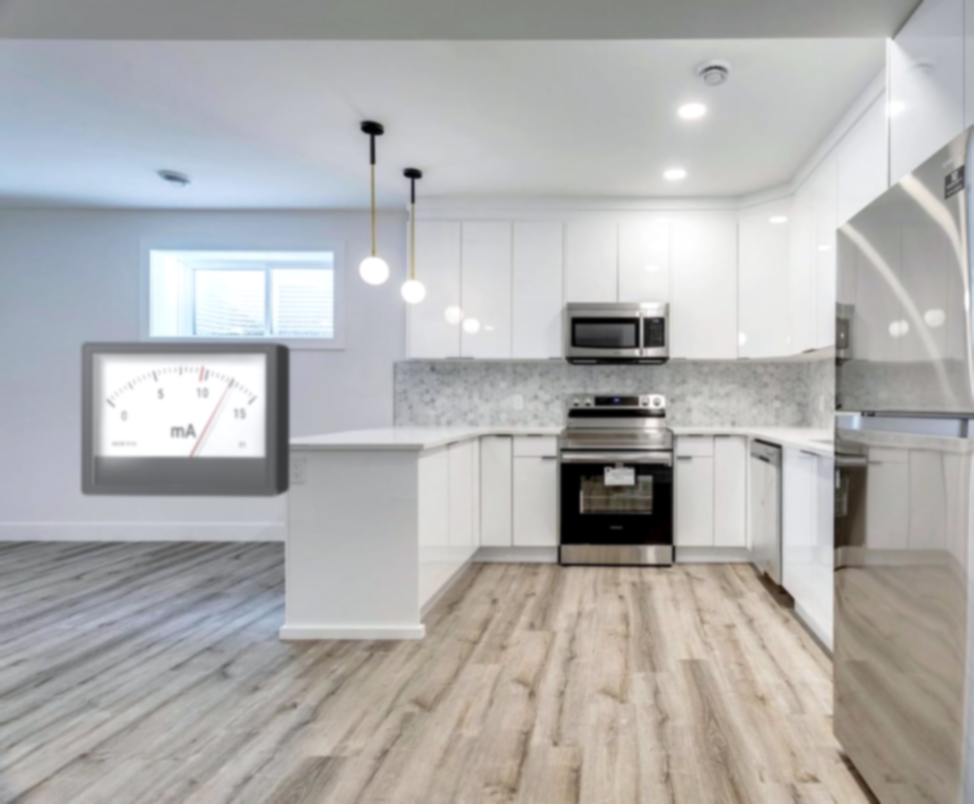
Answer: 12.5 mA
